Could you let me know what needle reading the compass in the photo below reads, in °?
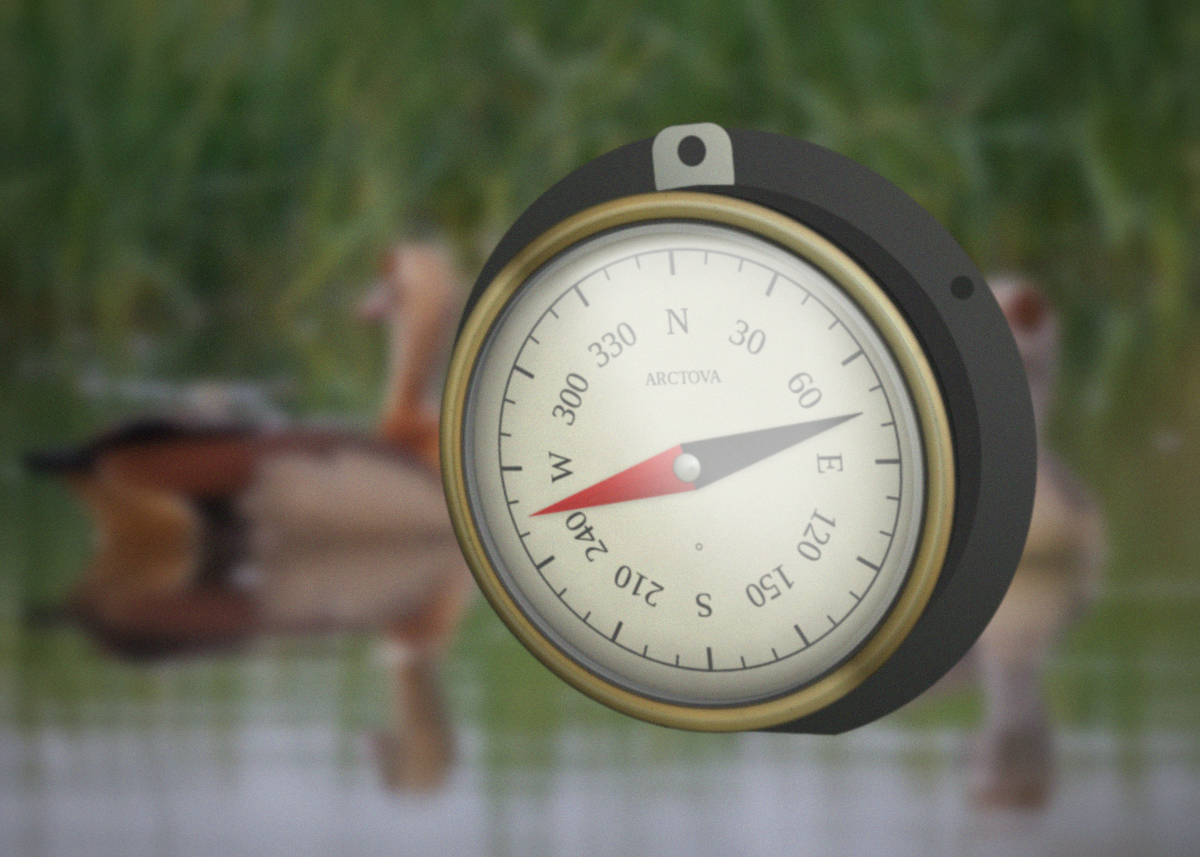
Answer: 255 °
